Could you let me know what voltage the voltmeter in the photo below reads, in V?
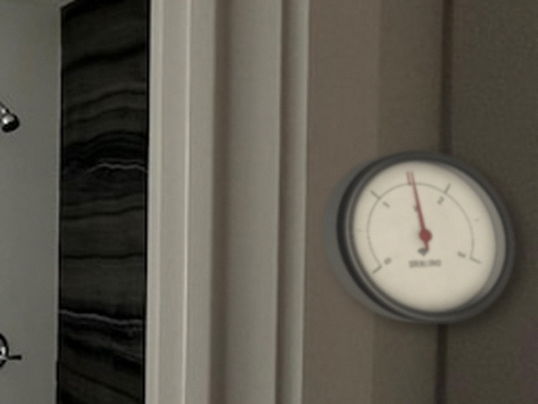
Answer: 1.5 V
